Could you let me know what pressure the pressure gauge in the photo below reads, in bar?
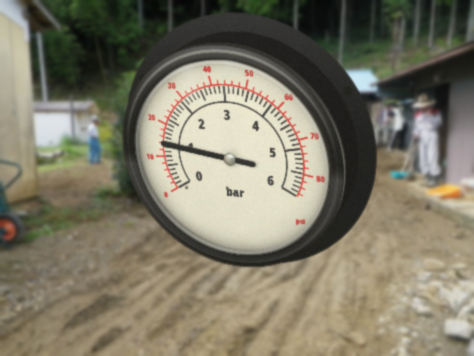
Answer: 1 bar
